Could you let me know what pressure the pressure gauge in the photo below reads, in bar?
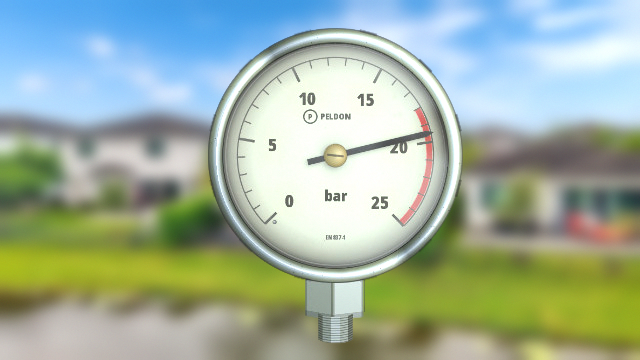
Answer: 19.5 bar
